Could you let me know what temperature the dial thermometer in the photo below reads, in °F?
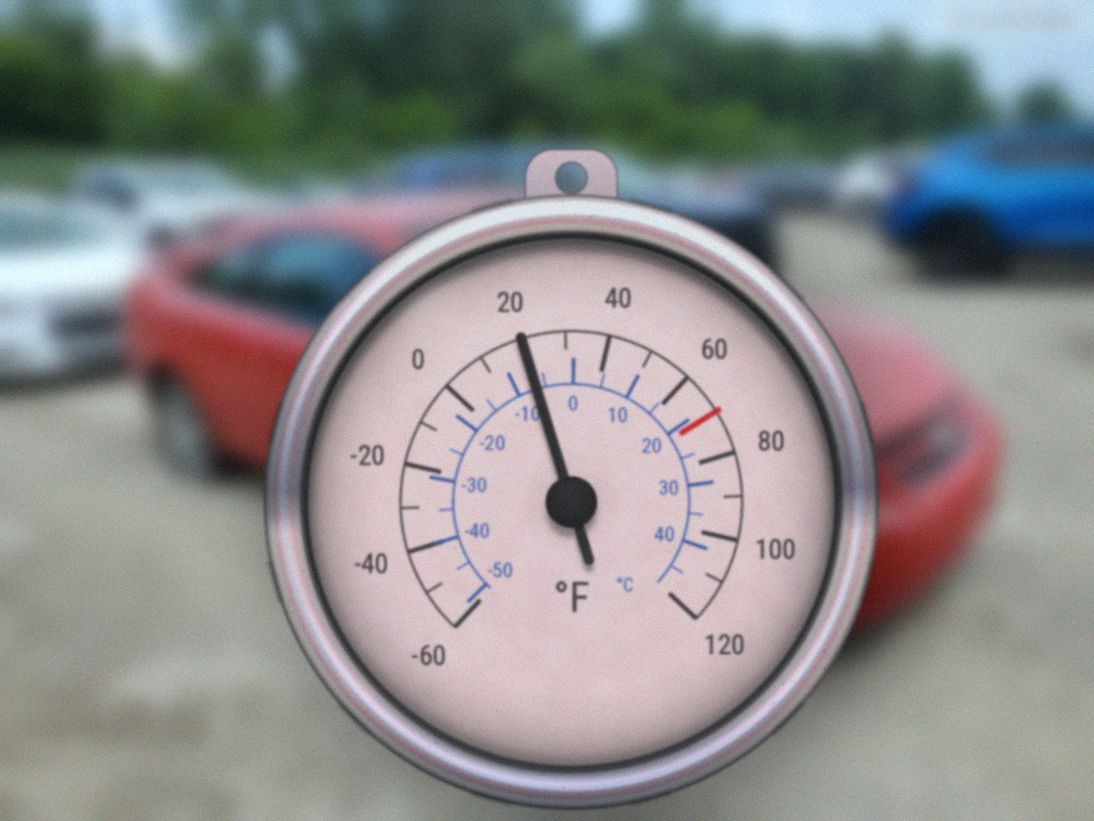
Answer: 20 °F
